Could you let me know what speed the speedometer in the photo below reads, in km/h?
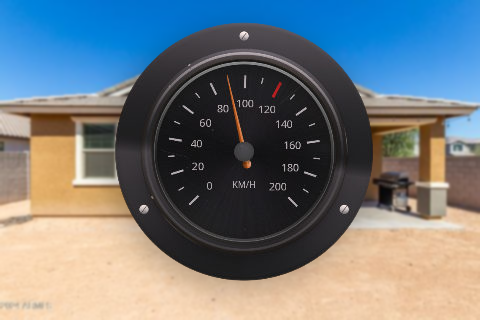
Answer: 90 km/h
